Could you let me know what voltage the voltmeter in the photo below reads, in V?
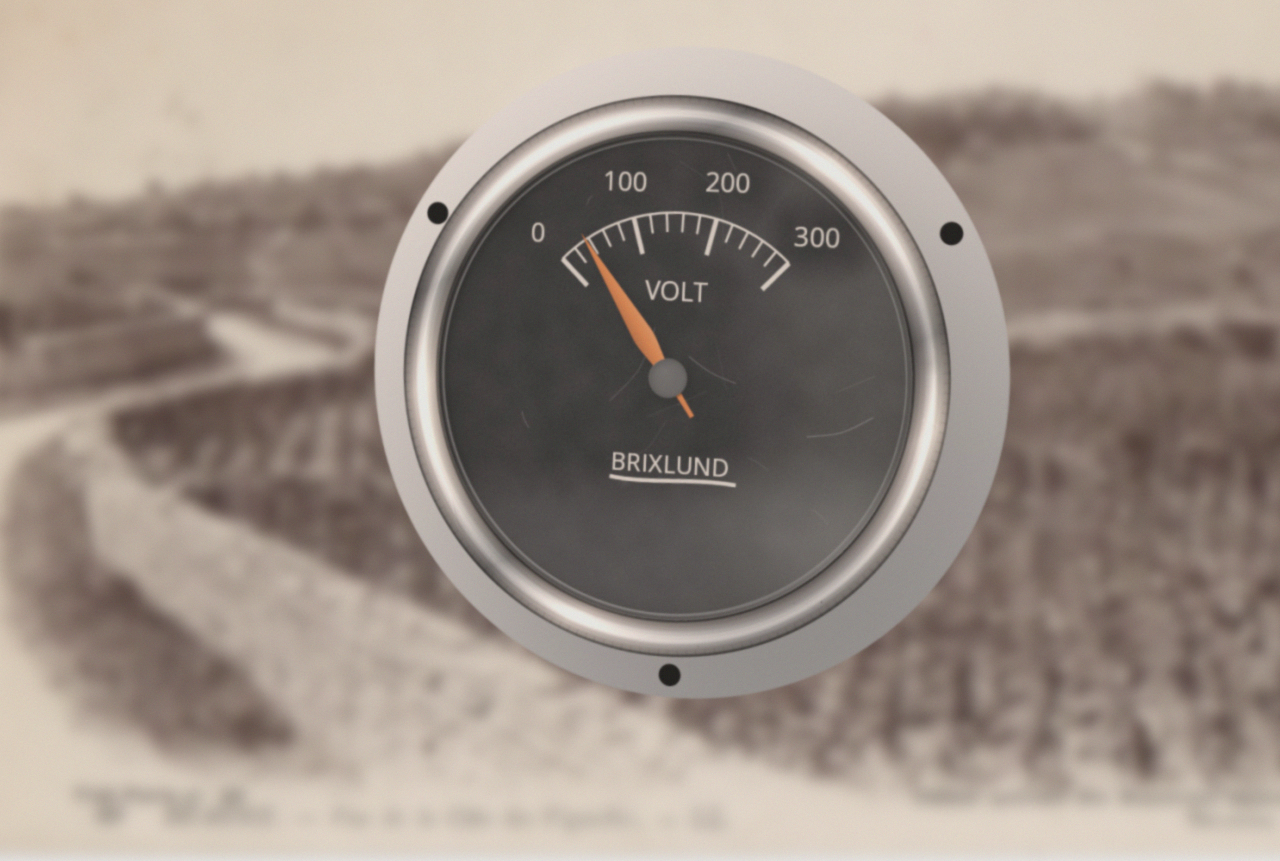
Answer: 40 V
